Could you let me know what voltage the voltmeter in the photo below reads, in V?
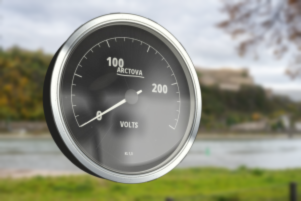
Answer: 0 V
